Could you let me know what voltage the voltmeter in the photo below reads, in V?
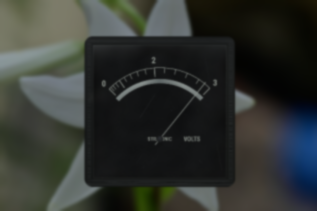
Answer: 2.9 V
